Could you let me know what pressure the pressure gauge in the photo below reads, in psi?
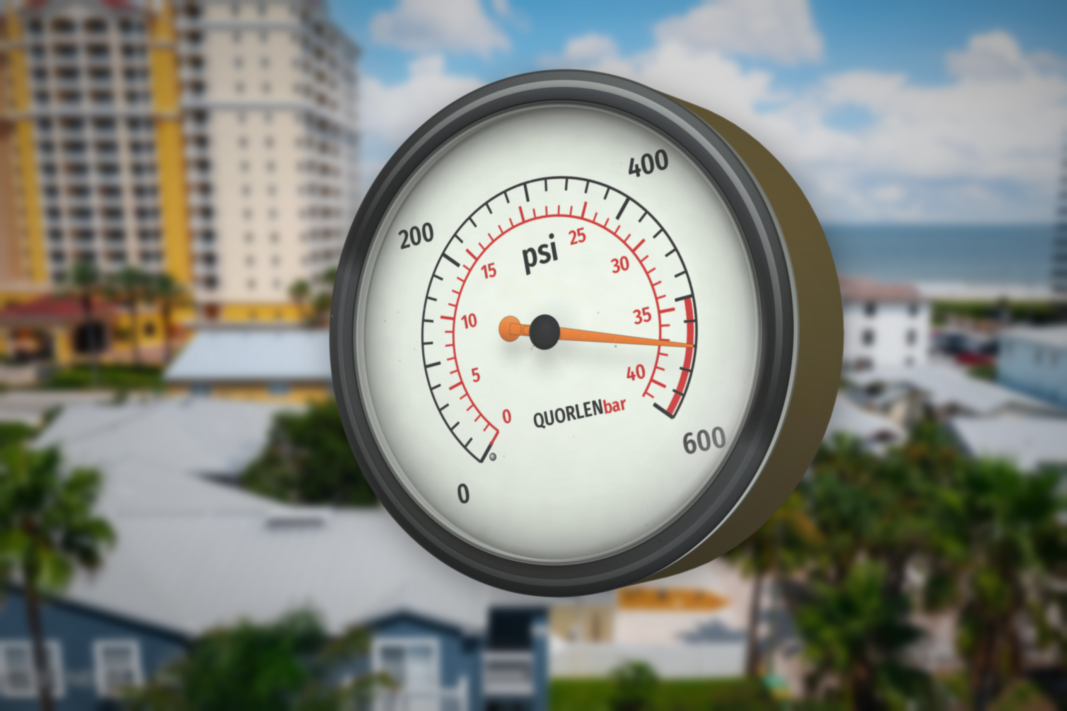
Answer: 540 psi
